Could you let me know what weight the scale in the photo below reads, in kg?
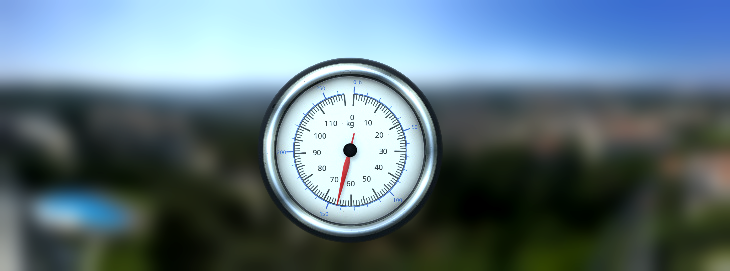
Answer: 65 kg
